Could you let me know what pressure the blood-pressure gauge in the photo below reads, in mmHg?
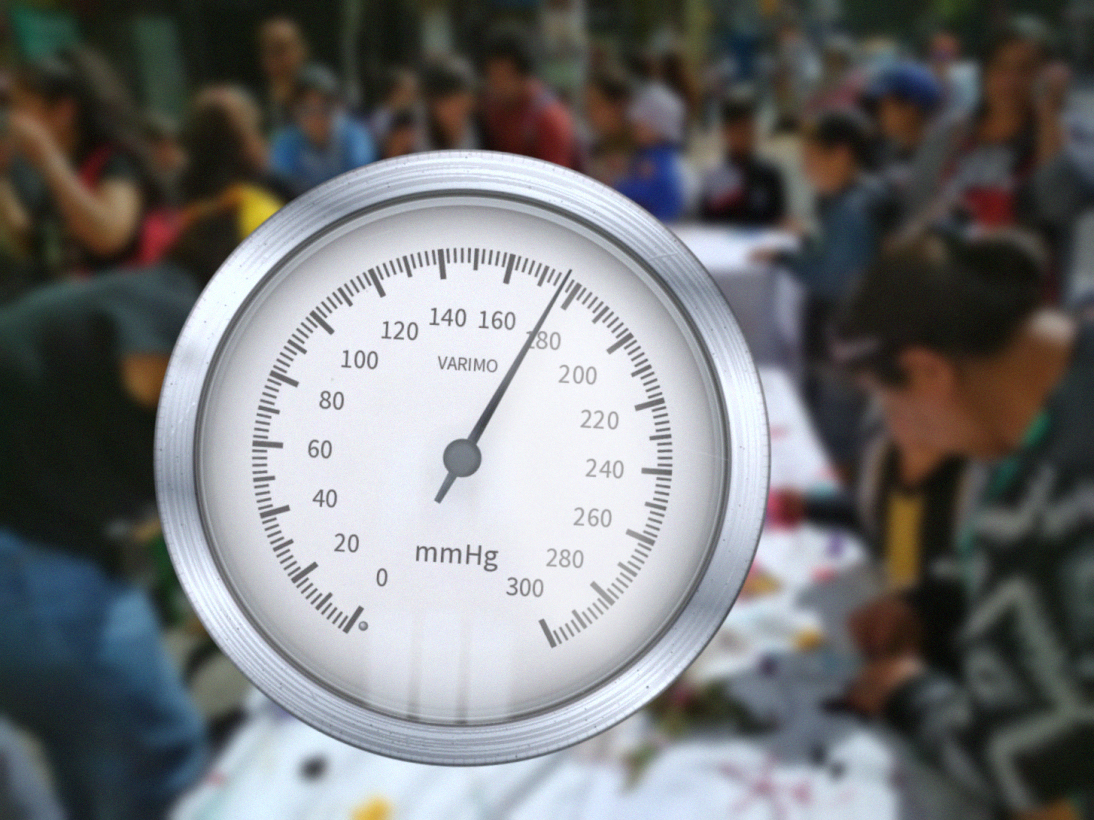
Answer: 176 mmHg
